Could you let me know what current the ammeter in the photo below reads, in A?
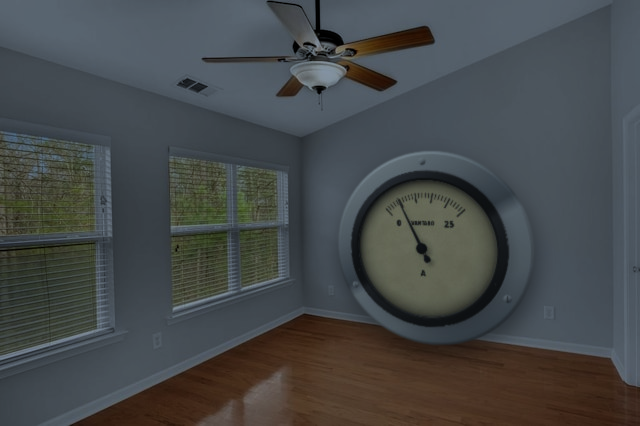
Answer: 5 A
